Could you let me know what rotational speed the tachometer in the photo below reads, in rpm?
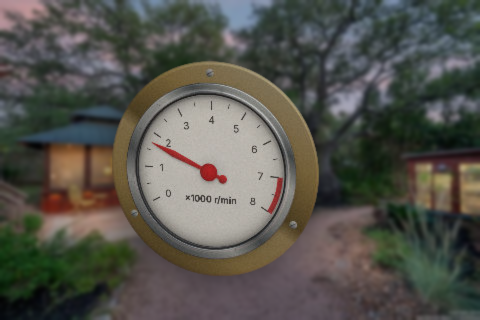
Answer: 1750 rpm
